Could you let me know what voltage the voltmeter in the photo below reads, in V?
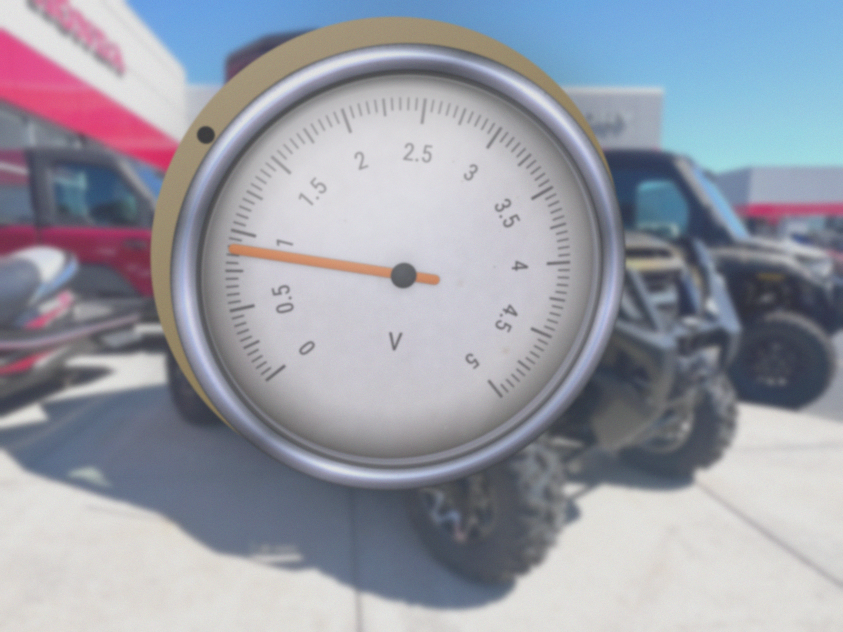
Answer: 0.9 V
